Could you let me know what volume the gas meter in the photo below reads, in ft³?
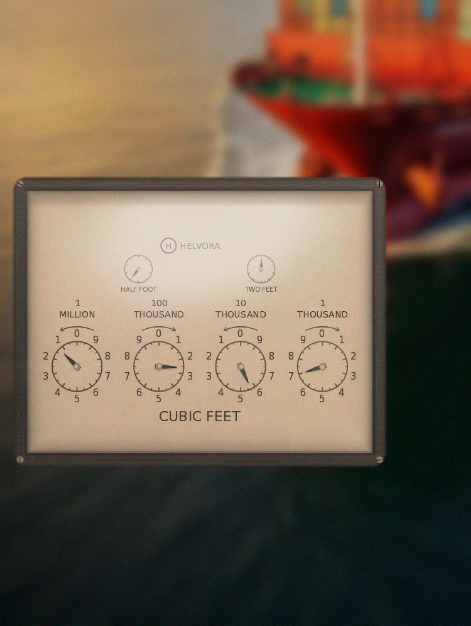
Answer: 125700 ft³
